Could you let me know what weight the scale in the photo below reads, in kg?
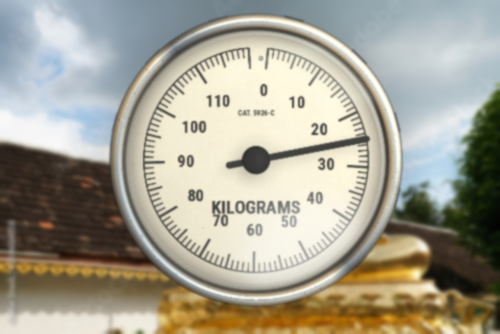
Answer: 25 kg
